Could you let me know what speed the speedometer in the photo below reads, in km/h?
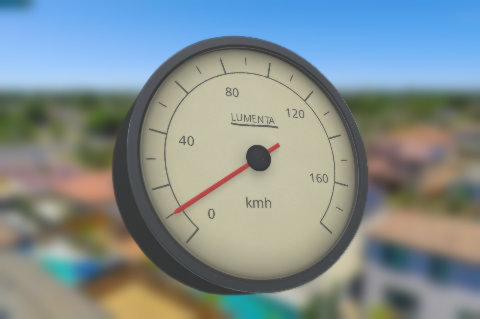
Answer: 10 km/h
